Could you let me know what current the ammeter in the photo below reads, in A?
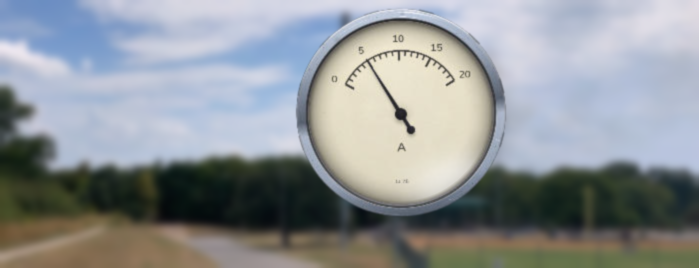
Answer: 5 A
